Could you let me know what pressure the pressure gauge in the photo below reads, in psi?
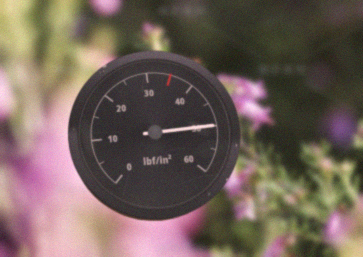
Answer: 50 psi
